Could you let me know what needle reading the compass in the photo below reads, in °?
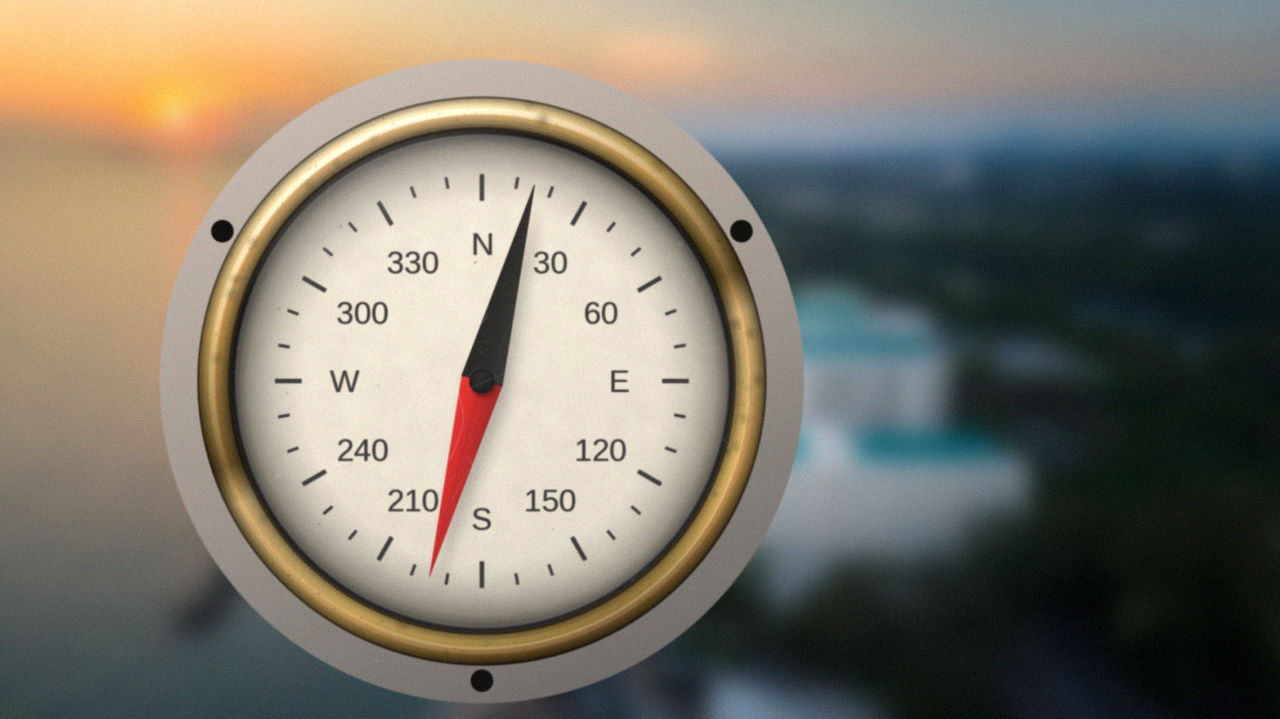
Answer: 195 °
